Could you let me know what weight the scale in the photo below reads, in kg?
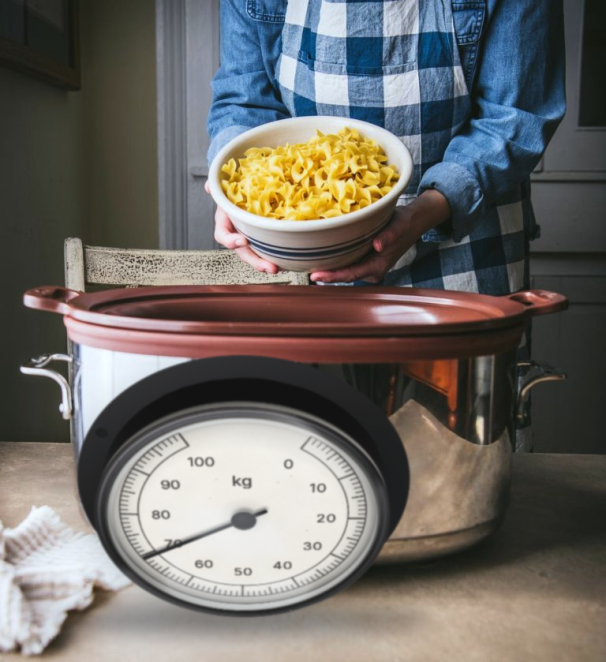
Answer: 70 kg
